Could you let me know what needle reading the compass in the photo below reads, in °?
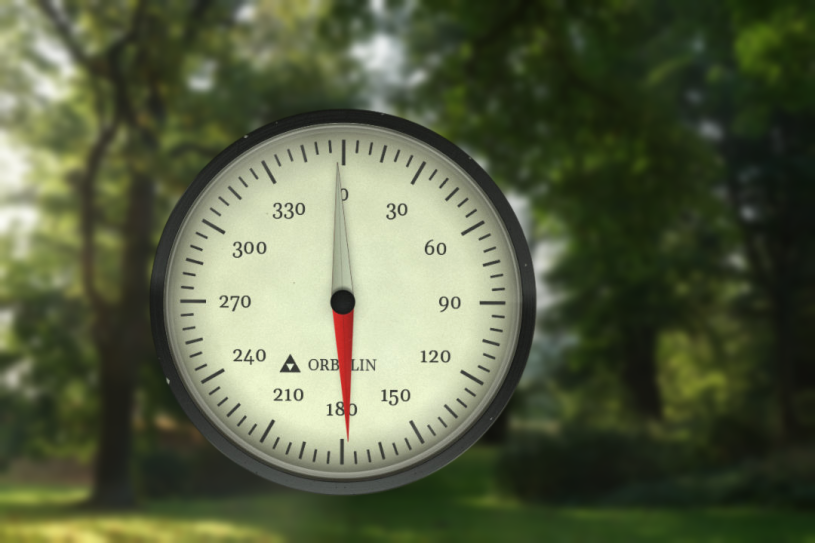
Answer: 177.5 °
